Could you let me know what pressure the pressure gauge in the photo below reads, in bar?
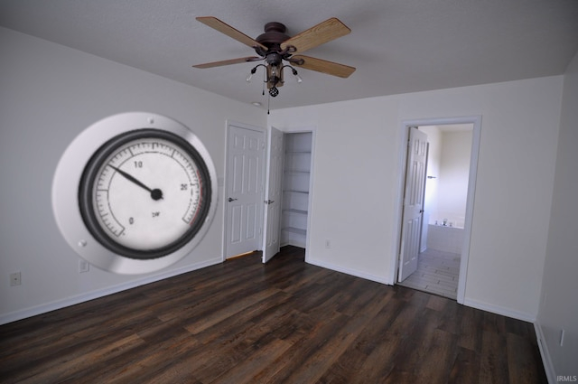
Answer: 7.5 bar
